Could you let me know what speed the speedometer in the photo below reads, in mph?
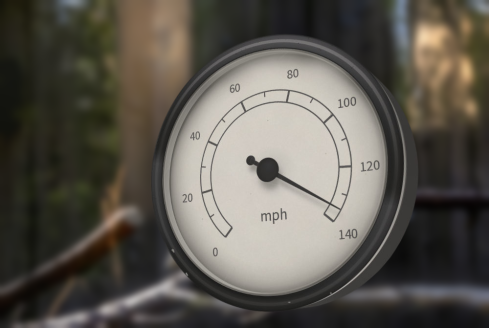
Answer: 135 mph
